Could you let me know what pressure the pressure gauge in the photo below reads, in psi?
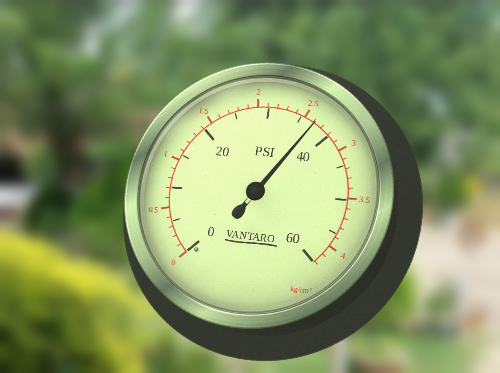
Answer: 37.5 psi
